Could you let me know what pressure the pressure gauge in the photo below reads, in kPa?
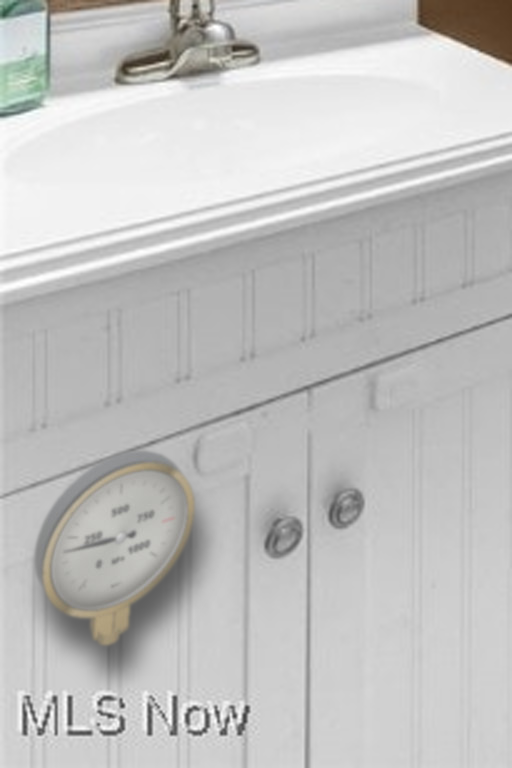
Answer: 200 kPa
